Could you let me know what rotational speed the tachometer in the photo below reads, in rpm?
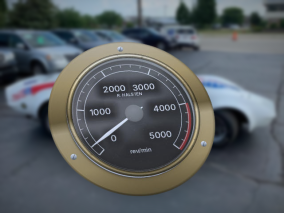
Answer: 200 rpm
